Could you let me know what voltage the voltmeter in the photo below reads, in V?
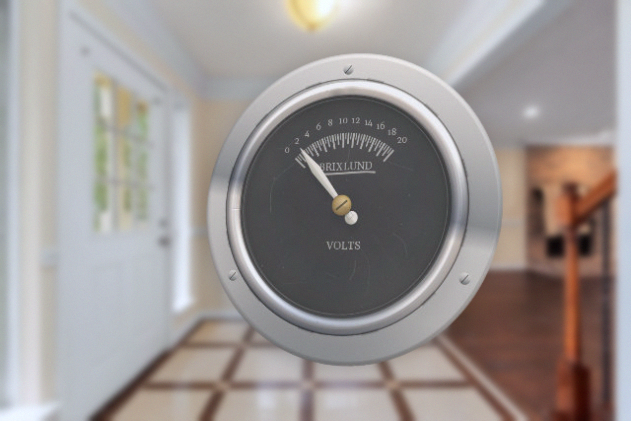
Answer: 2 V
